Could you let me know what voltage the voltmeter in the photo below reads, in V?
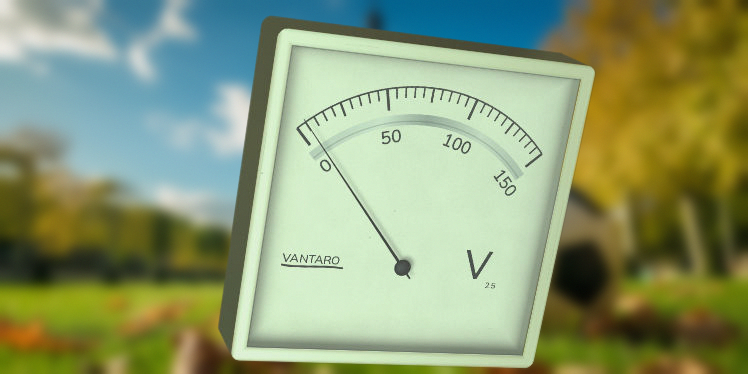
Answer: 5 V
